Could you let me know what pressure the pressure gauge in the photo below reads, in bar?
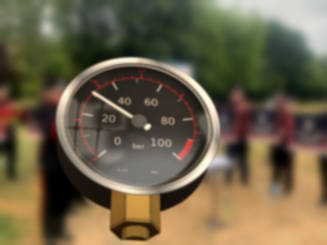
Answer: 30 bar
